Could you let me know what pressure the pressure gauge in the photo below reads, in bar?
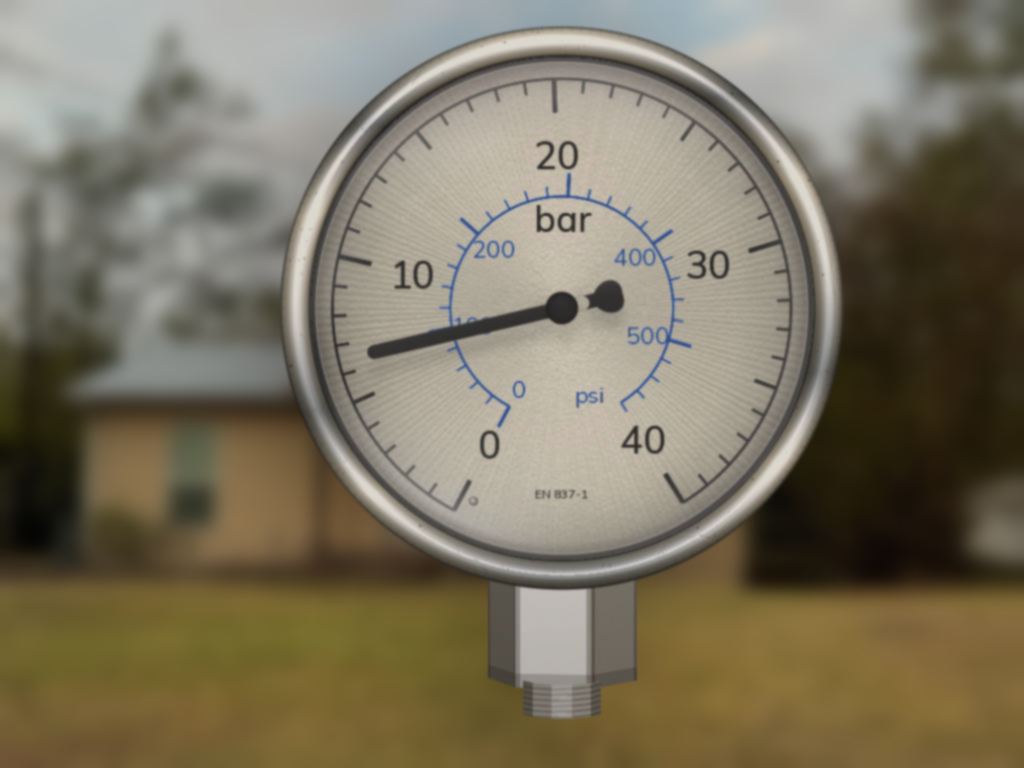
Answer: 6.5 bar
